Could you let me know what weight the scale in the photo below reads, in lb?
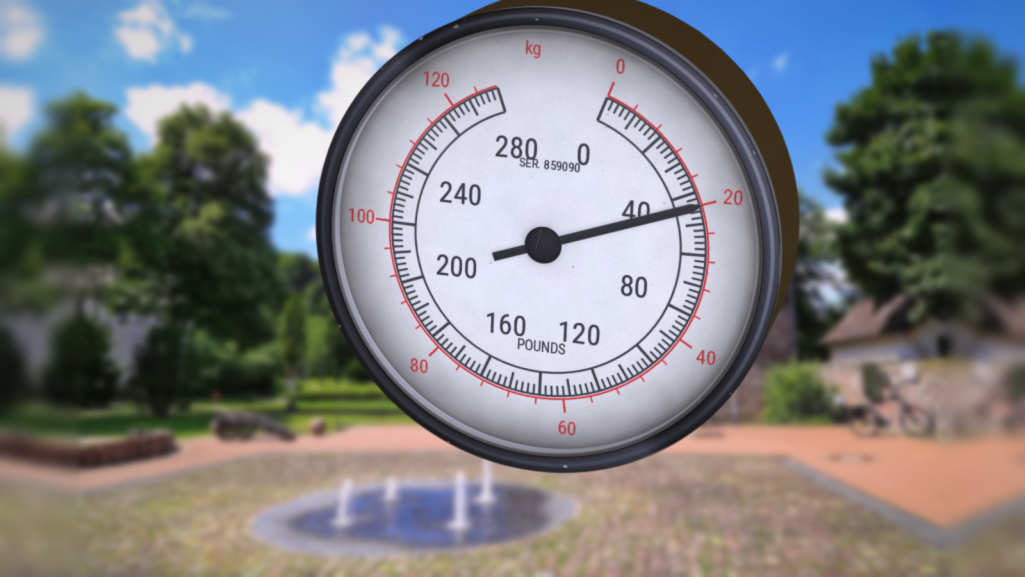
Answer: 44 lb
